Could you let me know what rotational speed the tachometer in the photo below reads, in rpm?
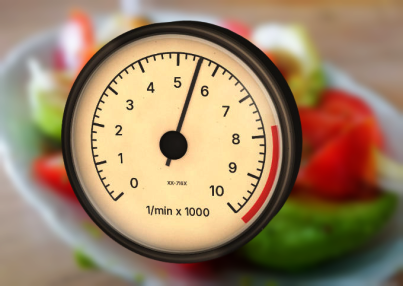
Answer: 5600 rpm
